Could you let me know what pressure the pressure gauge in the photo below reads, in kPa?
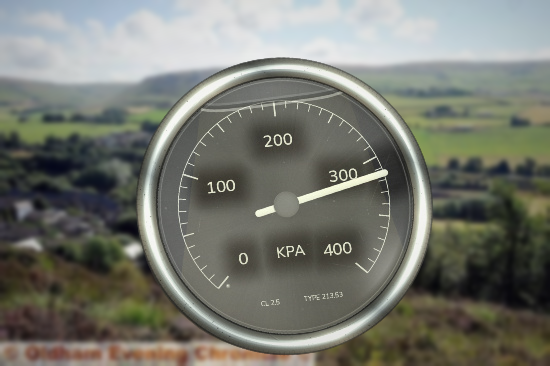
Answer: 315 kPa
